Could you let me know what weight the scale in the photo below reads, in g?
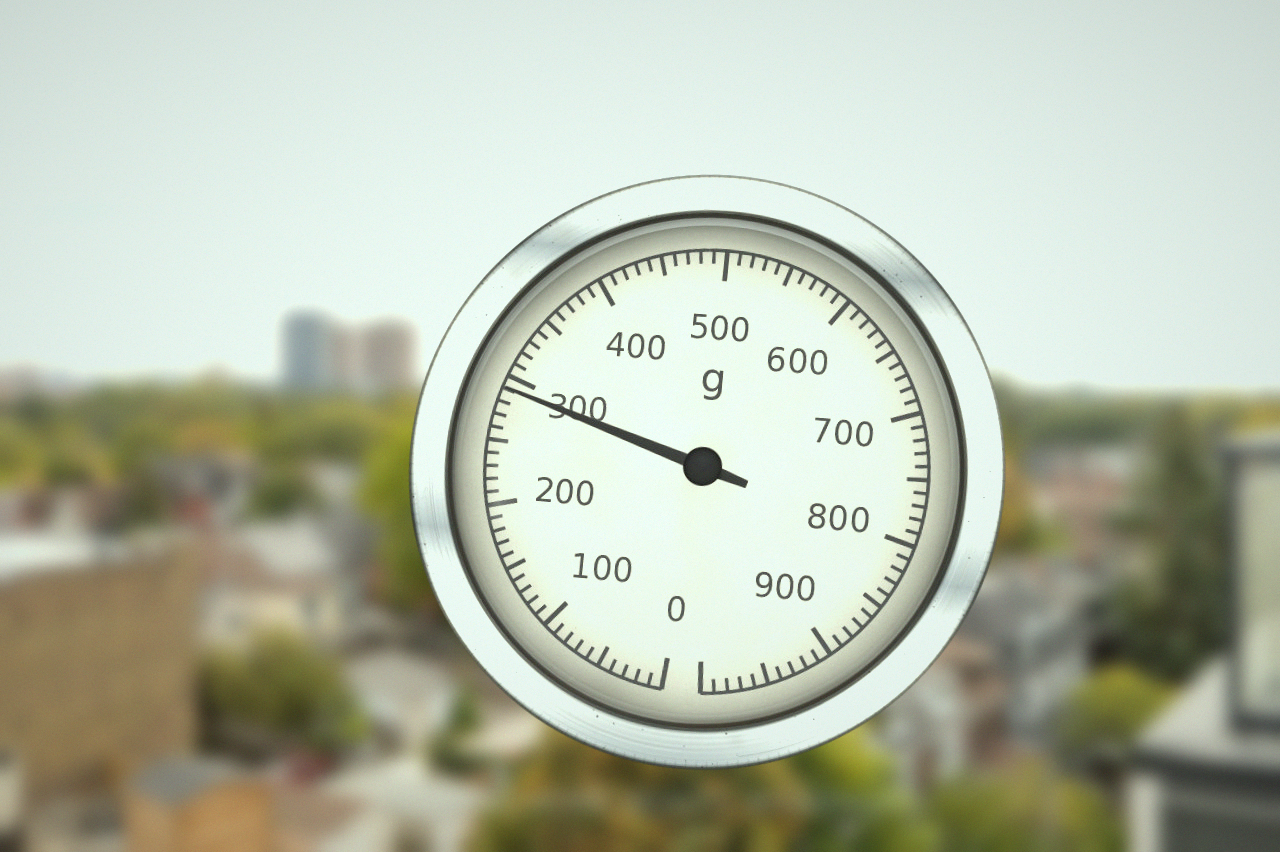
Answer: 290 g
